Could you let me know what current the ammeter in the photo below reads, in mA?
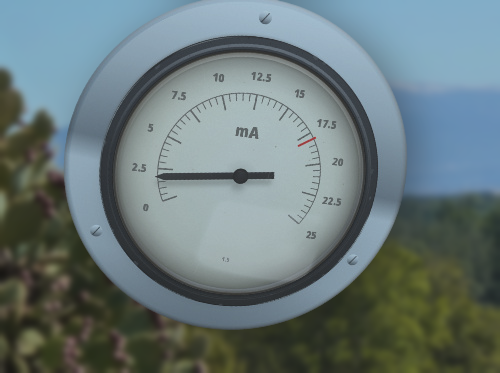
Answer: 2 mA
